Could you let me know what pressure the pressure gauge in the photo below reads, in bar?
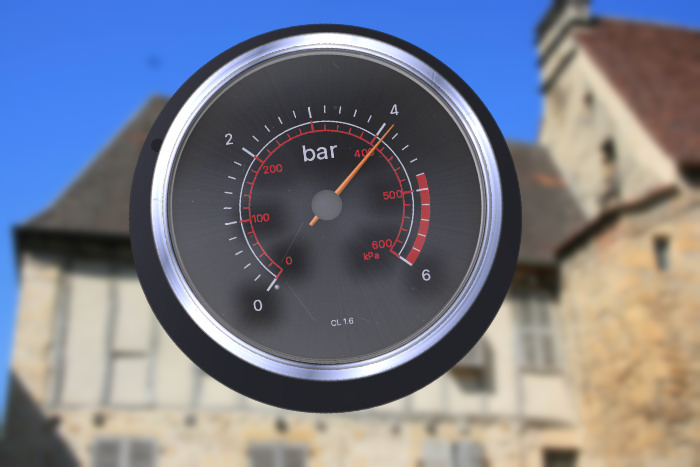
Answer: 4.1 bar
